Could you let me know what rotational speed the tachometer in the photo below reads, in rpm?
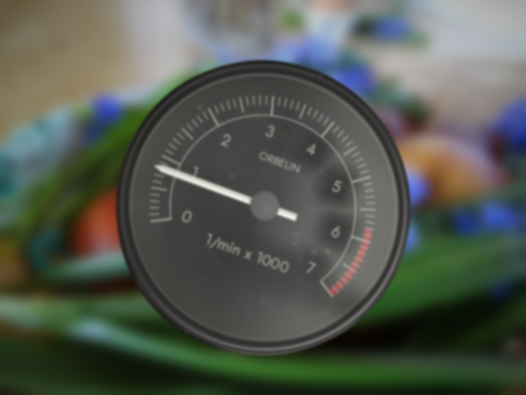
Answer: 800 rpm
